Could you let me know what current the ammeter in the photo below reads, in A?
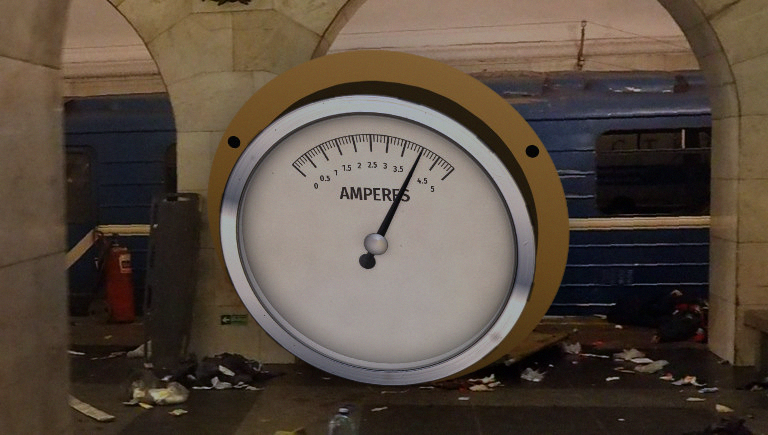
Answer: 4 A
